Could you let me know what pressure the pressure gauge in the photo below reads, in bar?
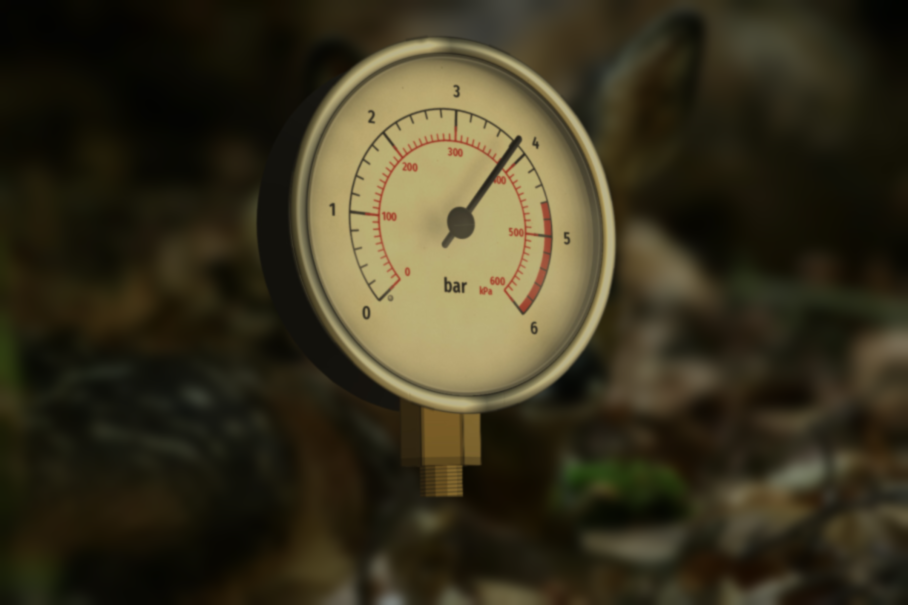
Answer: 3.8 bar
